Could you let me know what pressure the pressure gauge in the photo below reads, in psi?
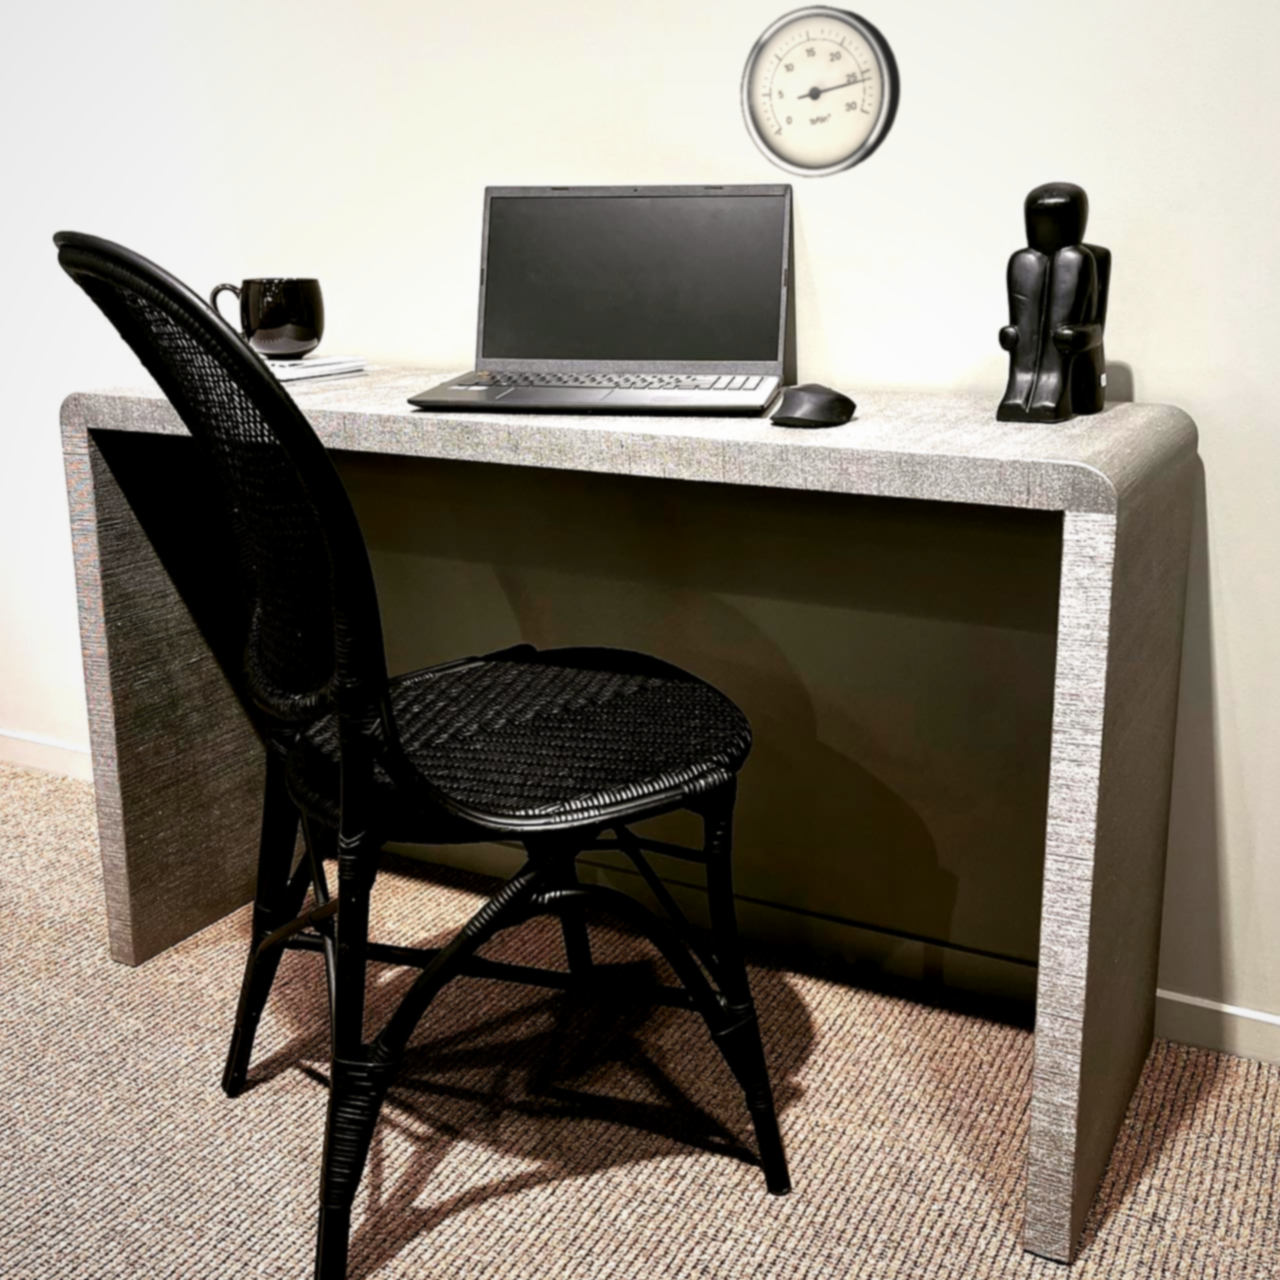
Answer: 26 psi
